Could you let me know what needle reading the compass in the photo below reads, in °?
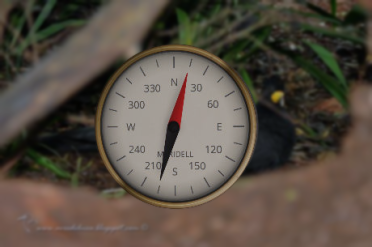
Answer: 15 °
